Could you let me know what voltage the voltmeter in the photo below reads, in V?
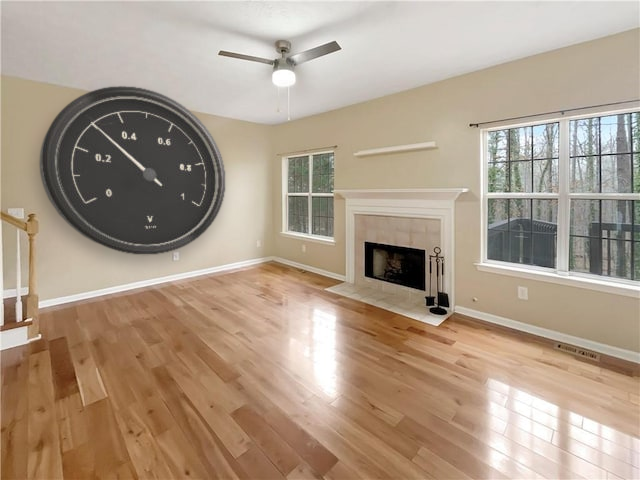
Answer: 0.3 V
